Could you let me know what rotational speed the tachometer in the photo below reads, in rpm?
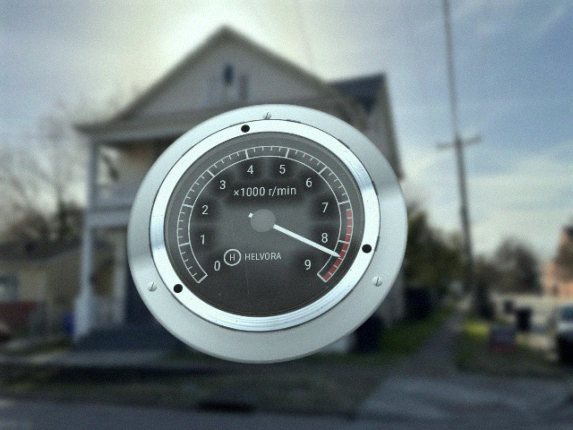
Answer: 8400 rpm
